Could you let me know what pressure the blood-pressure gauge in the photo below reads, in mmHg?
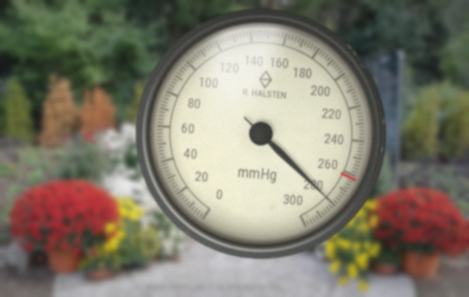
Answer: 280 mmHg
